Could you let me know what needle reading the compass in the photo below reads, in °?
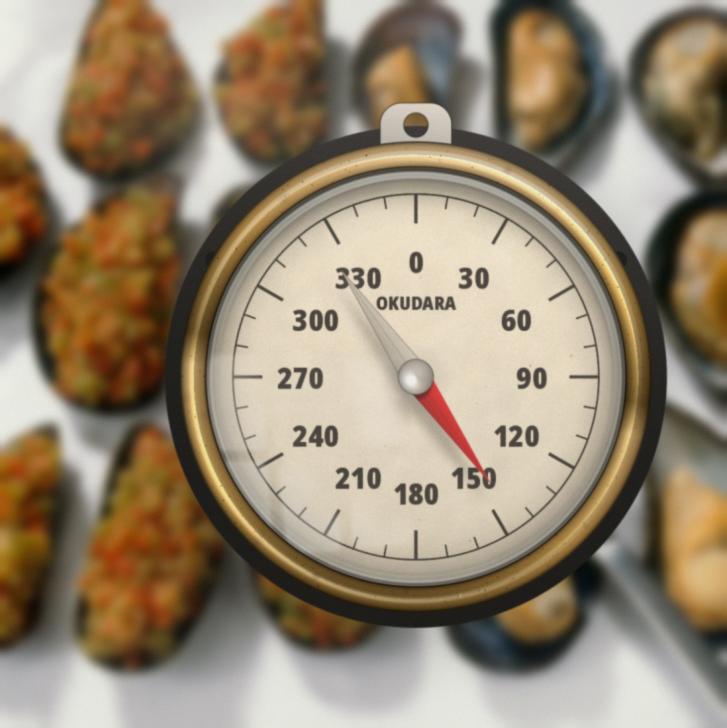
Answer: 145 °
